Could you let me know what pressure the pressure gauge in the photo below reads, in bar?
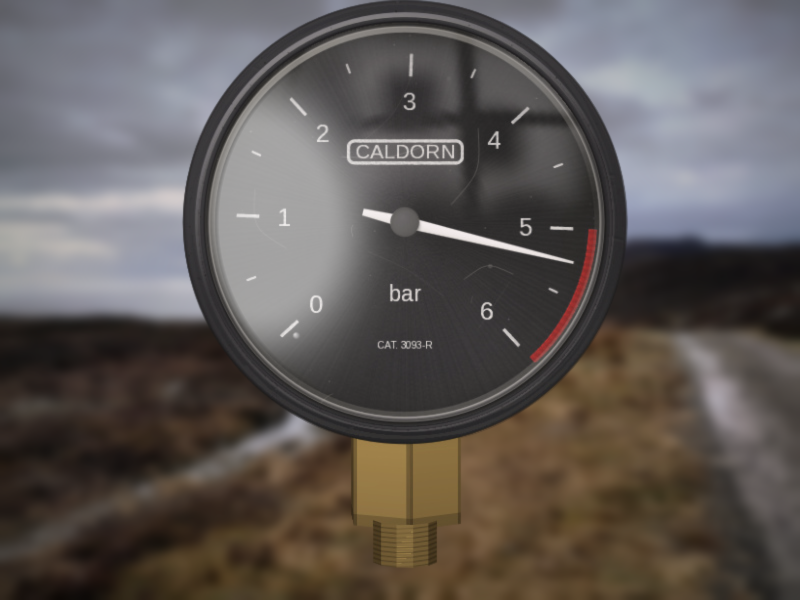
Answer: 5.25 bar
